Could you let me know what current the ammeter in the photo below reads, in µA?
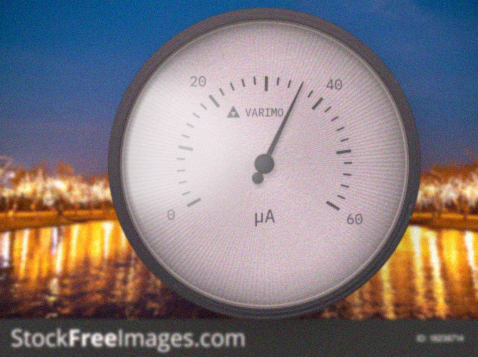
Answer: 36 µA
